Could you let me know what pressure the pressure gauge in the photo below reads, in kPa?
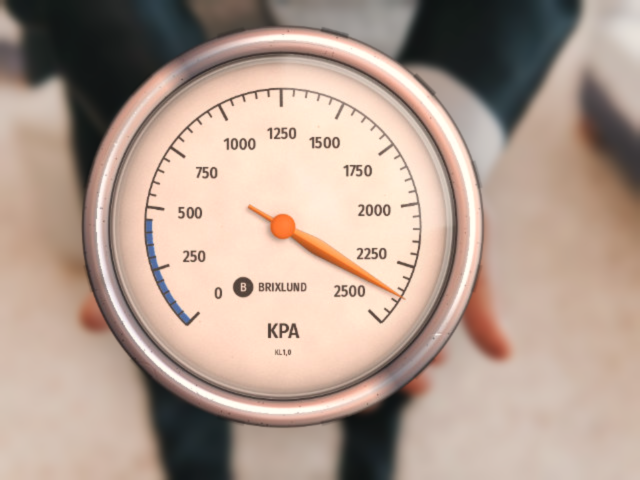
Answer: 2375 kPa
